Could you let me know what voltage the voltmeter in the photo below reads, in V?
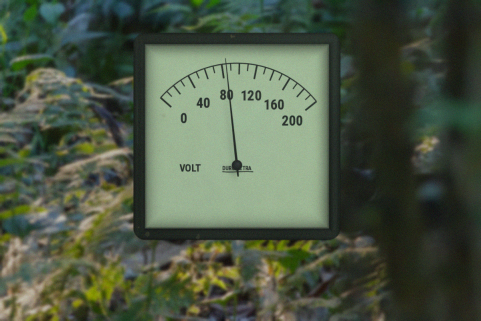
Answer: 85 V
